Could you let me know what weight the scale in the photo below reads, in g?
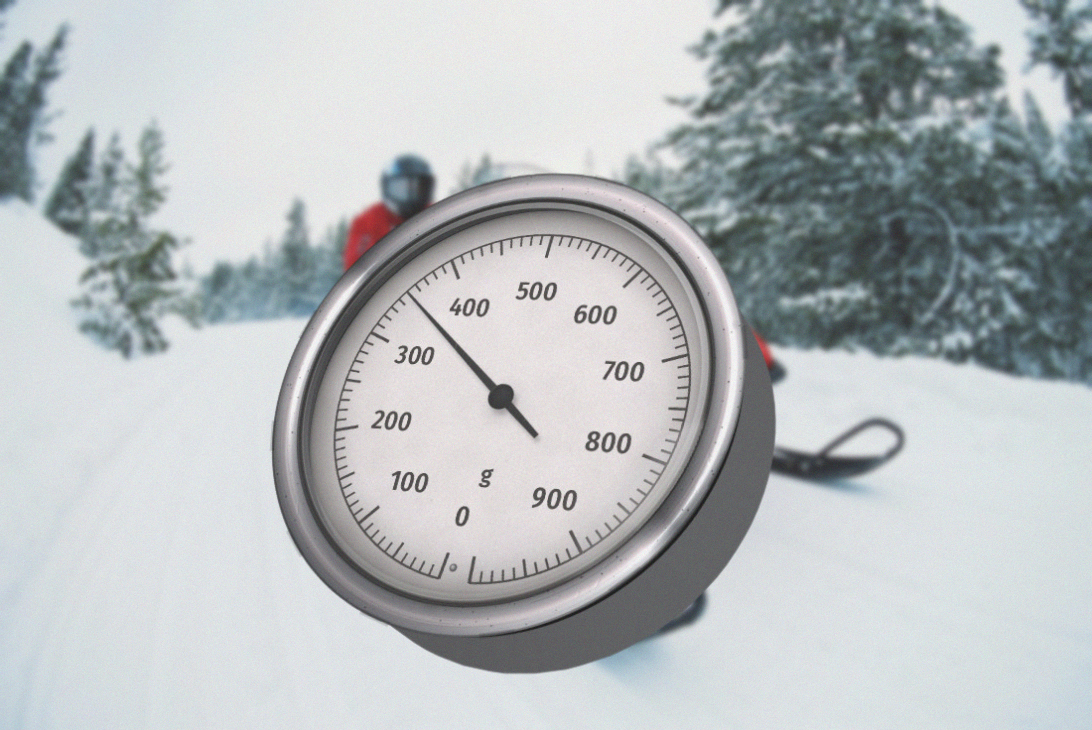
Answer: 350 g
